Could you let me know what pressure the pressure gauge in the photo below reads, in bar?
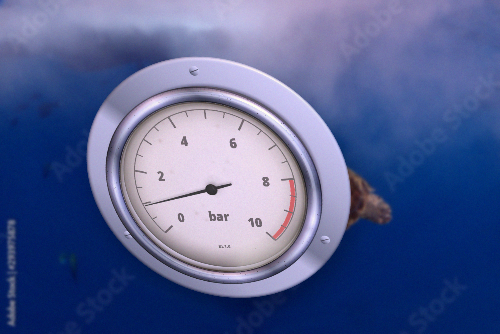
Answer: 1 bar
